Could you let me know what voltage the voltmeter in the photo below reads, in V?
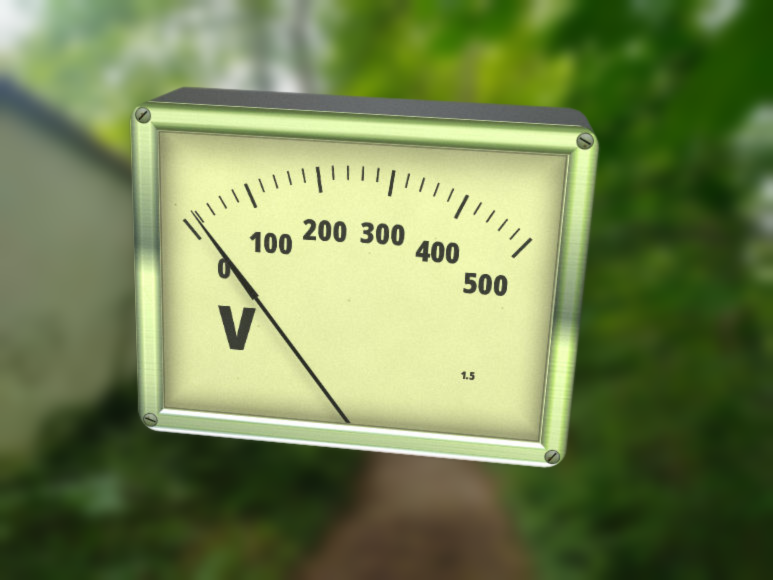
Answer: 20 V
